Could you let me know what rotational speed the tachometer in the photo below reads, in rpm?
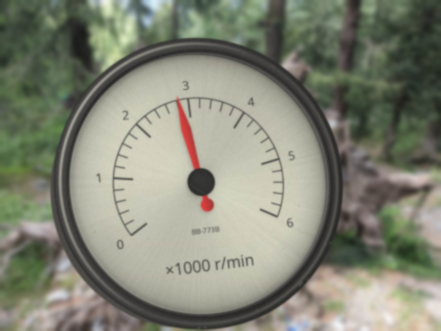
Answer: 2800 rpm
